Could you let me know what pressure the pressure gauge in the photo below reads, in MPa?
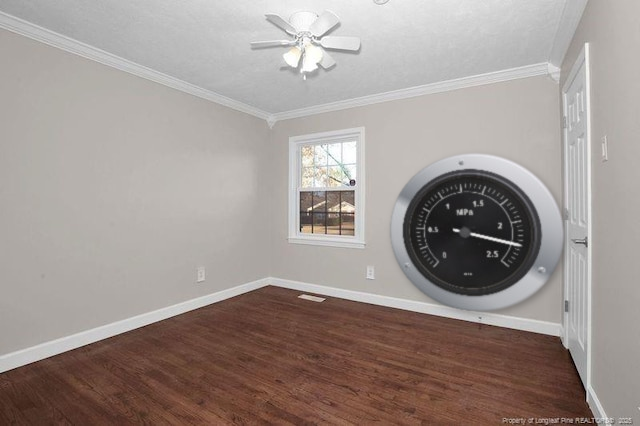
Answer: 2.25 MPa
